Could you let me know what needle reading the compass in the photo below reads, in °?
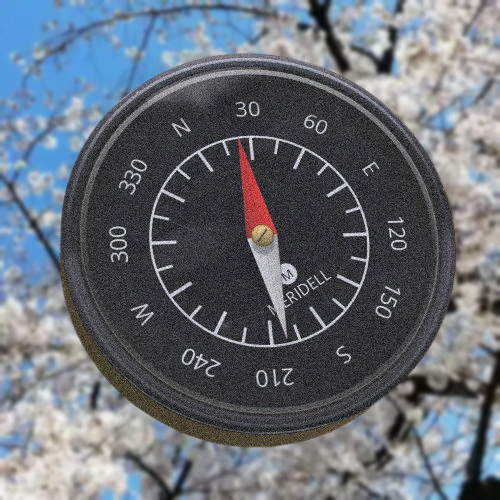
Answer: 22.5 °
